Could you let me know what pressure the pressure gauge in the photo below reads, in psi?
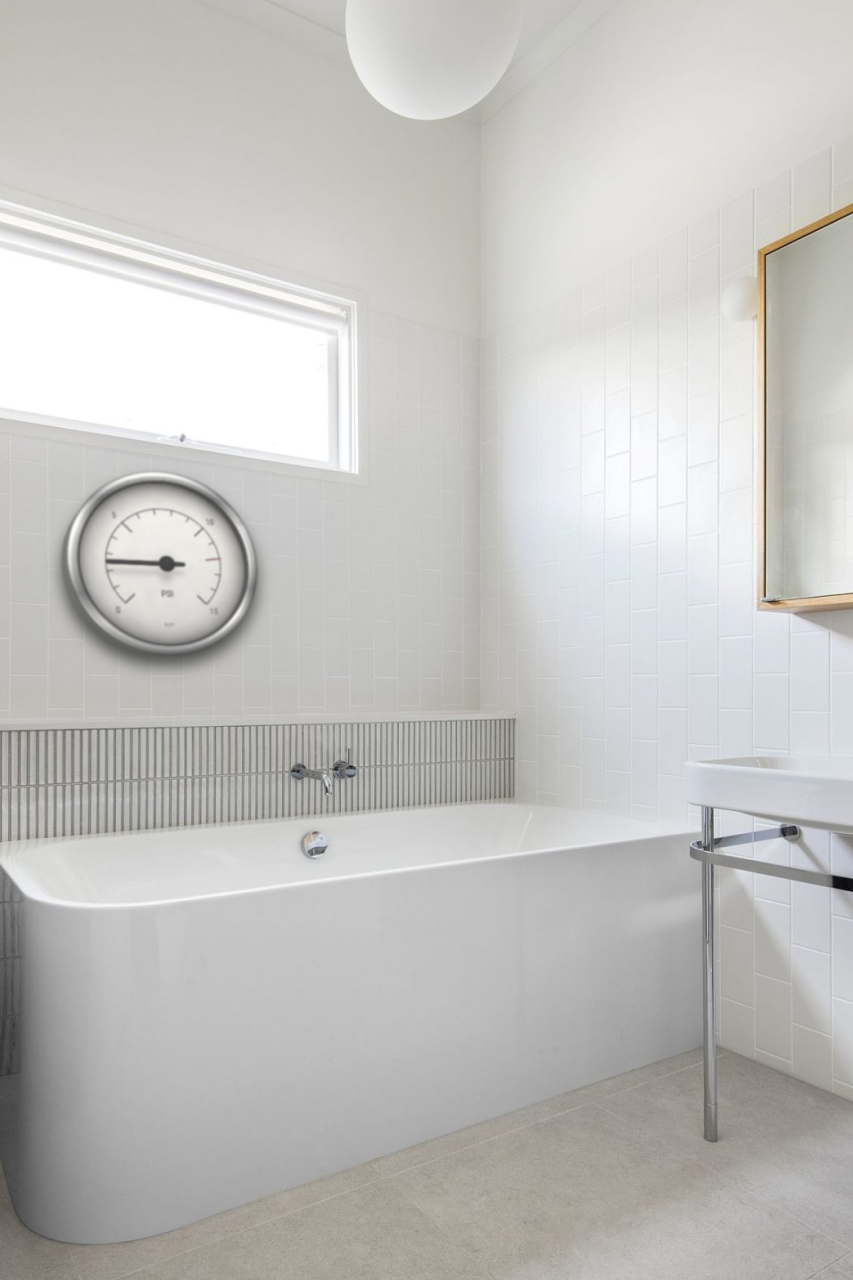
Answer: 2.5 psi
